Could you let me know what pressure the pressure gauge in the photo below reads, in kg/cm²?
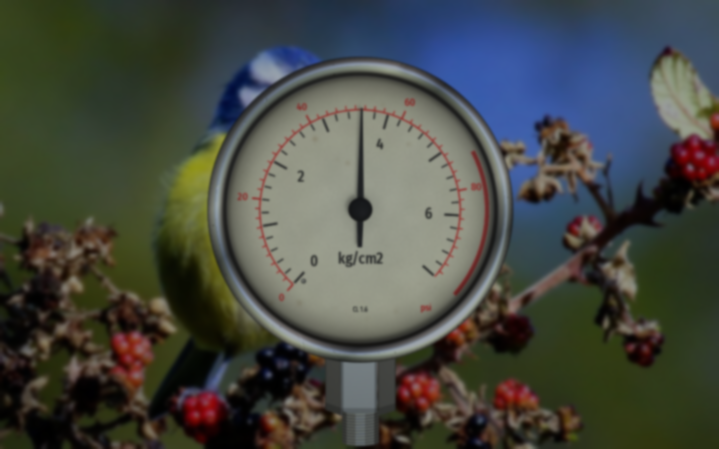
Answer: 3.6 kg/cm²
